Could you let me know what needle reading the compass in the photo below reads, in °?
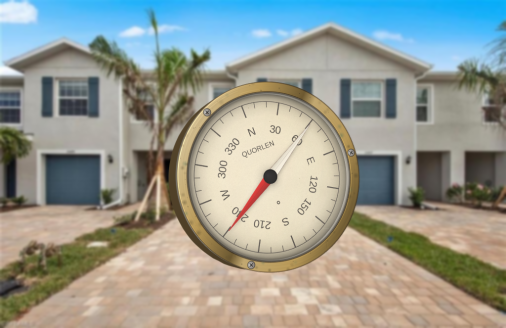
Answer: 240 °
